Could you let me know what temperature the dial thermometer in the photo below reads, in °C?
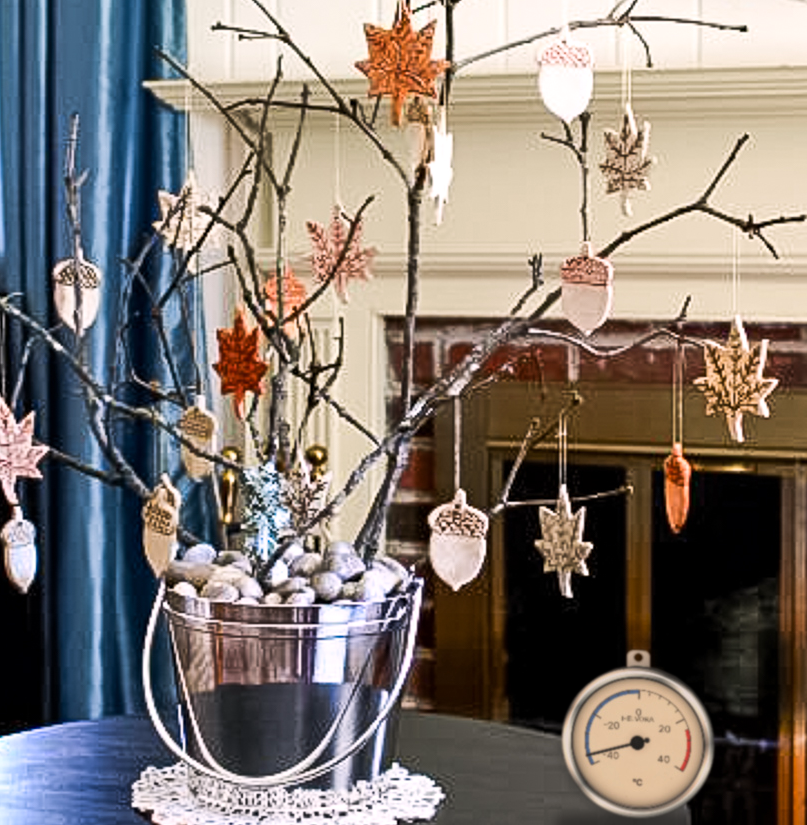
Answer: -36 °C
